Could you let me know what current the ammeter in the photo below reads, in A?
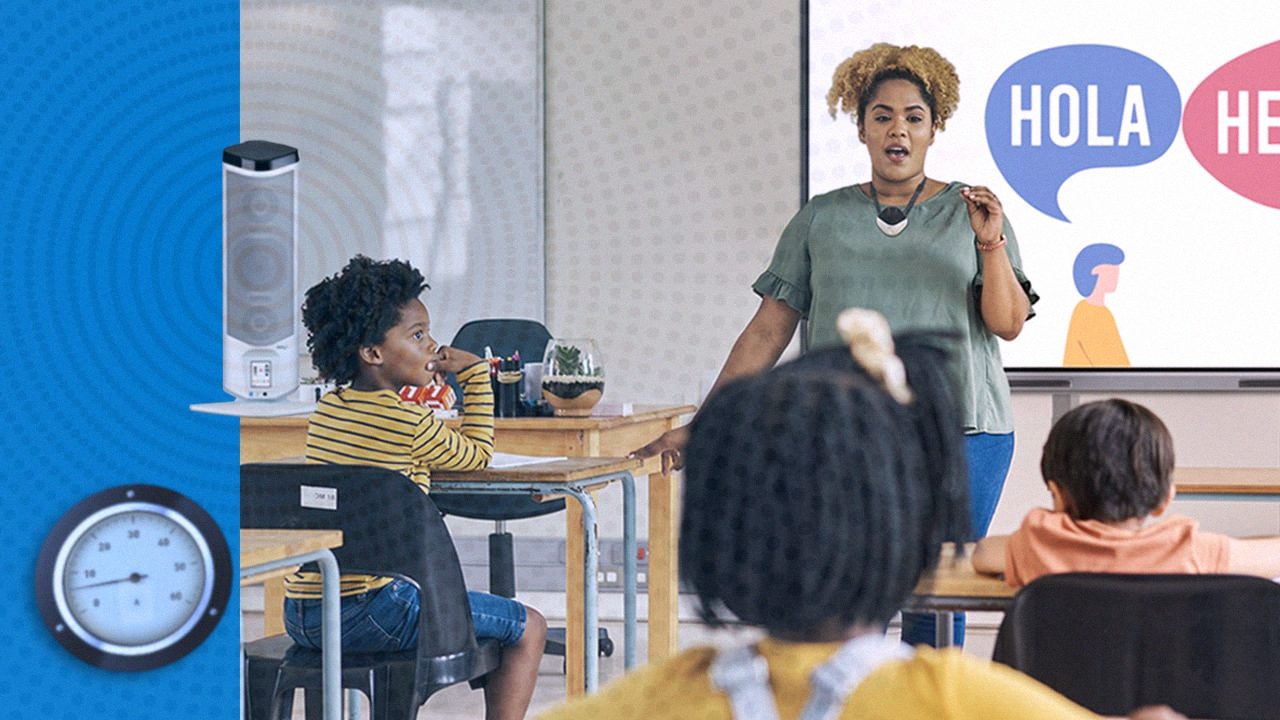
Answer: 6 A
